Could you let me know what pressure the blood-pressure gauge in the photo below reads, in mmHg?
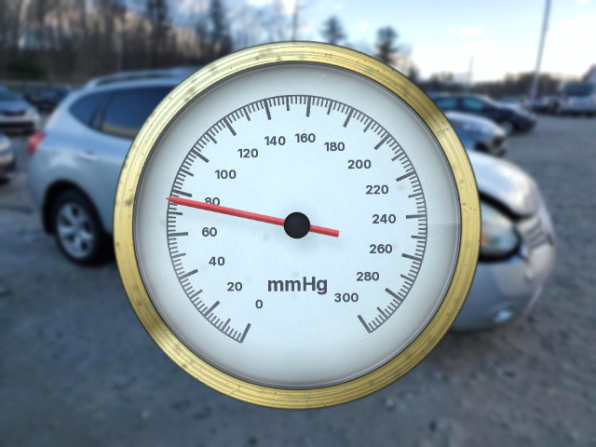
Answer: 76 mmHg
